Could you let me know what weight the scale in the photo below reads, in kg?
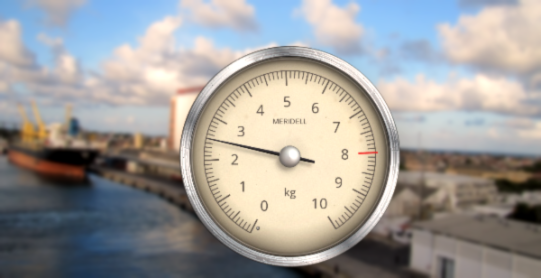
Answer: 2.5 kg
